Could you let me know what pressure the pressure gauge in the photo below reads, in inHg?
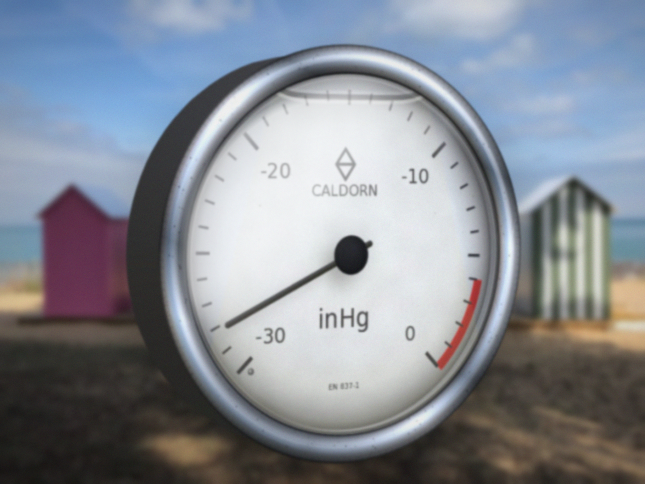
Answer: -28 inHg
